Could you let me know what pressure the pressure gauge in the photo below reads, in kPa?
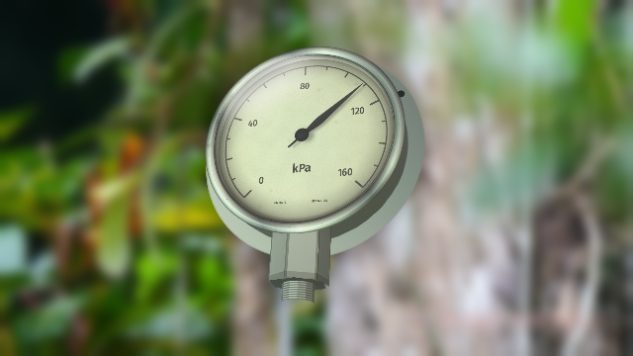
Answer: 110 kPa
